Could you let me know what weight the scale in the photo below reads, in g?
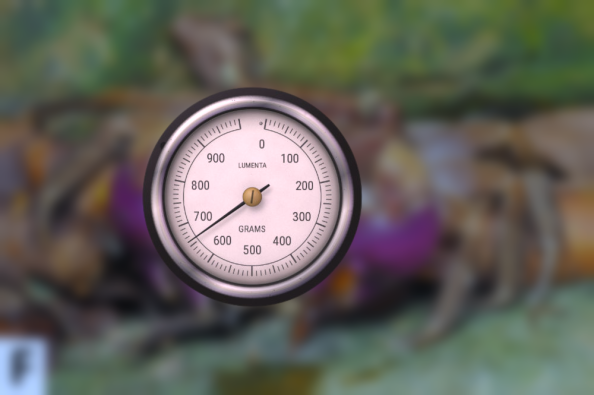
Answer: 660 g
